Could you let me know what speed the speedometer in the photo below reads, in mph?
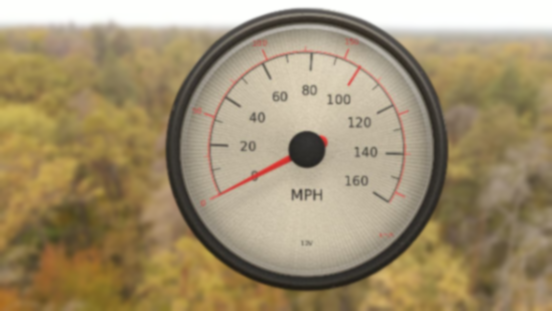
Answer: 0 mph
